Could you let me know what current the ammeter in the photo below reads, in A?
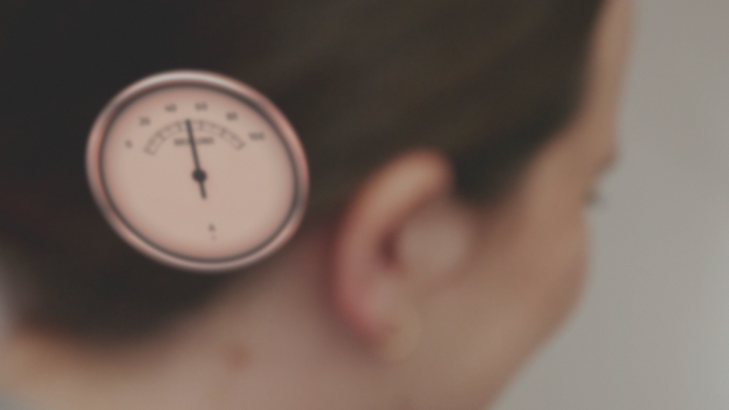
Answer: 50 A
